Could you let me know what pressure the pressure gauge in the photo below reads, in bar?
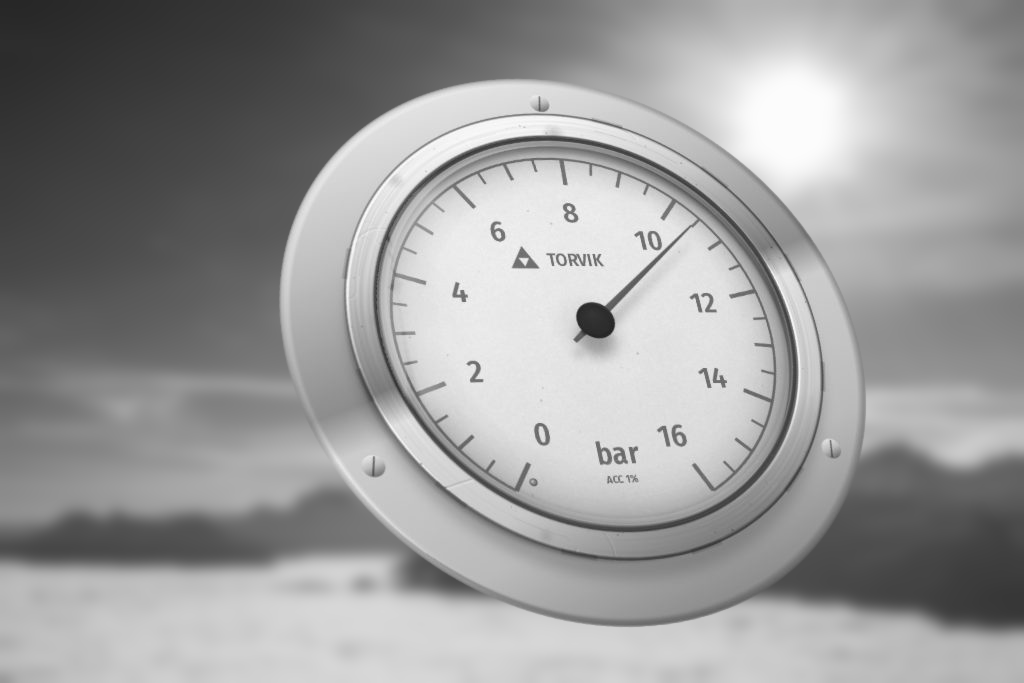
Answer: 10.5 bar
